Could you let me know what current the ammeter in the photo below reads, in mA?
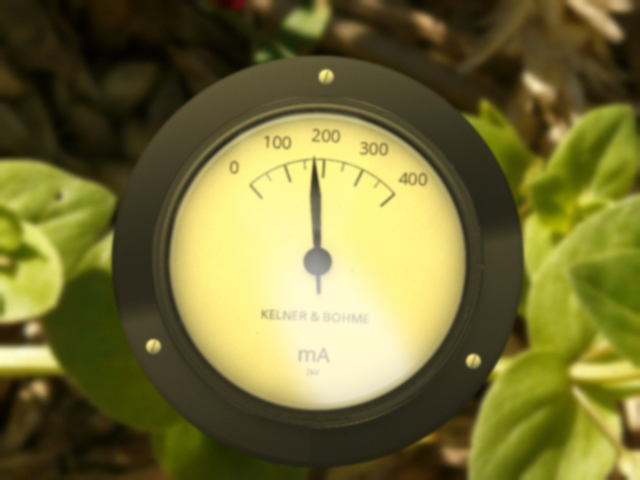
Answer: 175 mA
